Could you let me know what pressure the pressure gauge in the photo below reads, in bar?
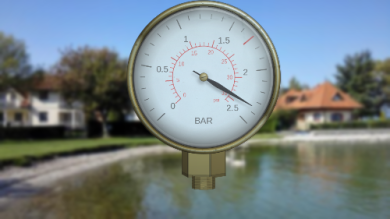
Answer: 2.35 bar
